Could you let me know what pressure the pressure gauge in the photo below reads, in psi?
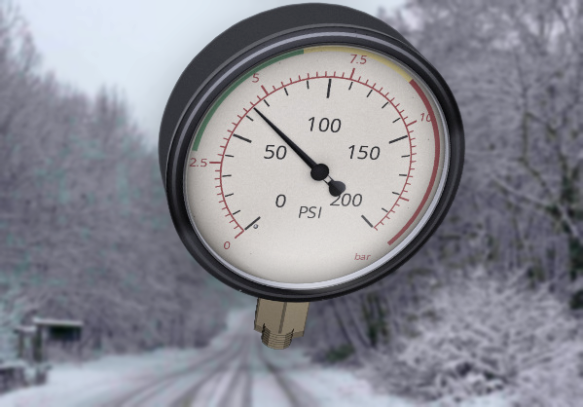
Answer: 65 psi
